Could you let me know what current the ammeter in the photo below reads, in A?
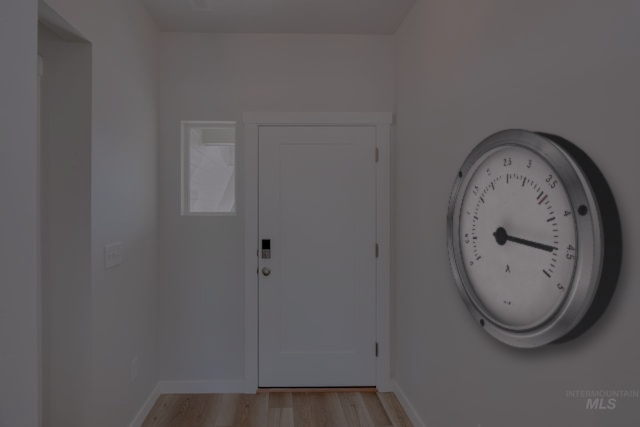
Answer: 4.5 A
